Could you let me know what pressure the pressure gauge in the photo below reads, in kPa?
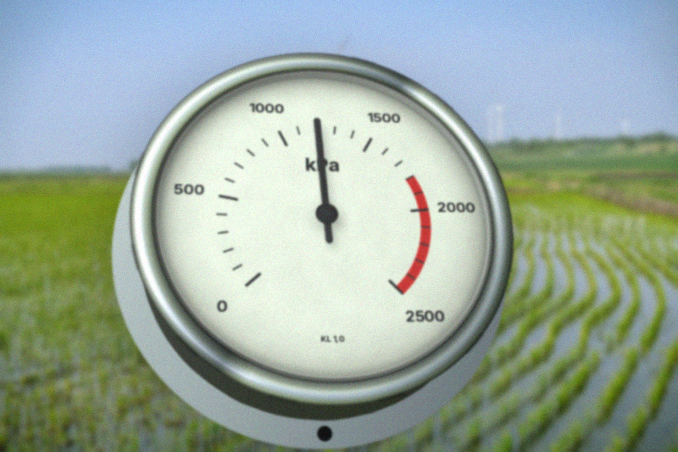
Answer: 1200 kPa
